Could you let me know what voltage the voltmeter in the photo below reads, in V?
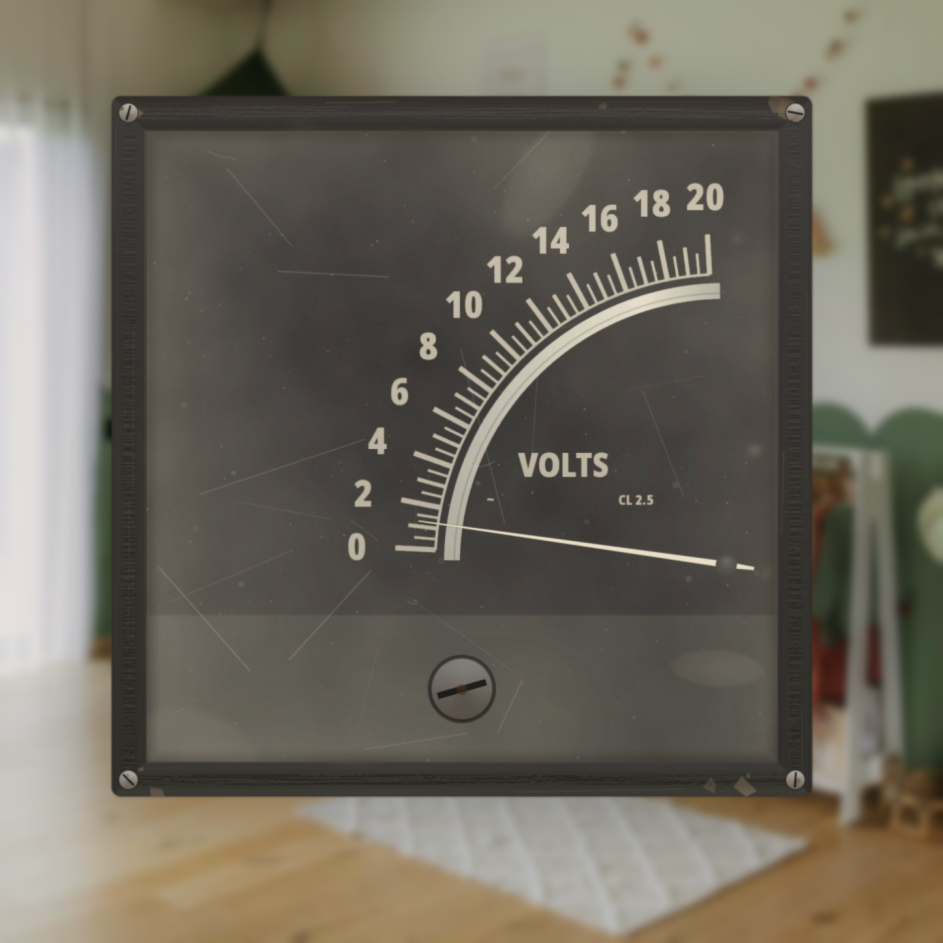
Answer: 1.25 V
